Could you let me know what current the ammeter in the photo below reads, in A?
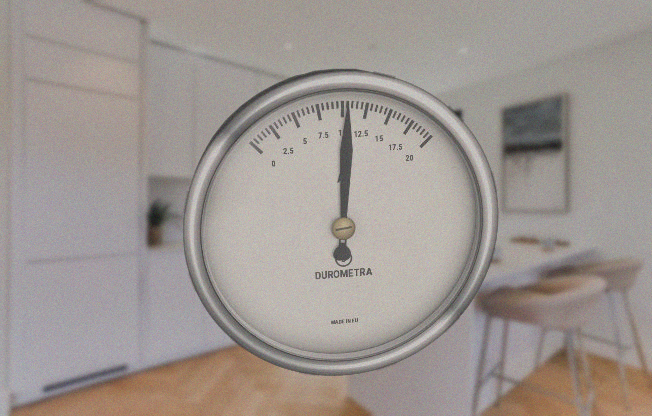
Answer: 10.5 A
